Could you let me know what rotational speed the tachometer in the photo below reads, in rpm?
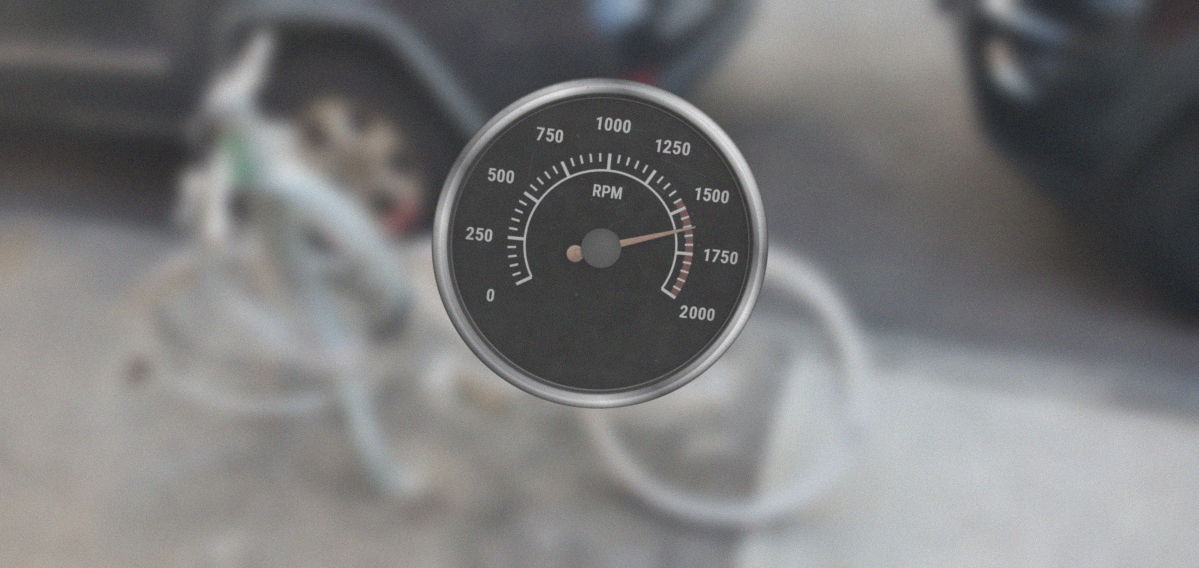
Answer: 1600 rpm
